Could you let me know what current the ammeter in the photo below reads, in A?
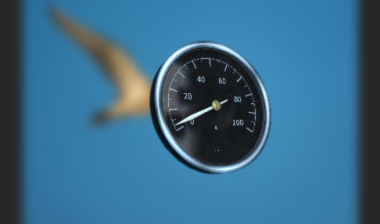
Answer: 2.5 A
